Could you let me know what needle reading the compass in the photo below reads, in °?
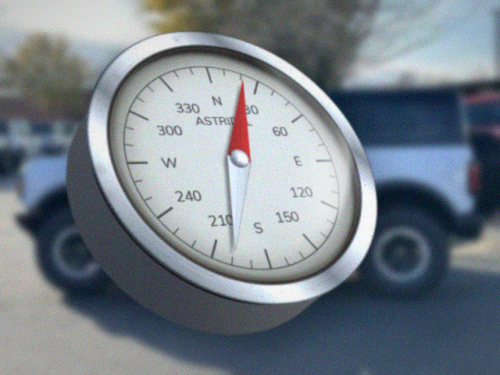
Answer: 20 °
